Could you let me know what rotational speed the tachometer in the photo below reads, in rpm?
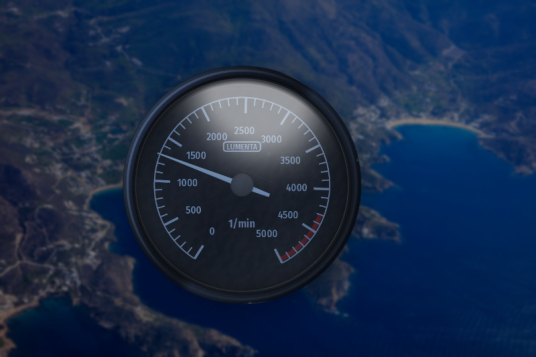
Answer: 1300 rpm
